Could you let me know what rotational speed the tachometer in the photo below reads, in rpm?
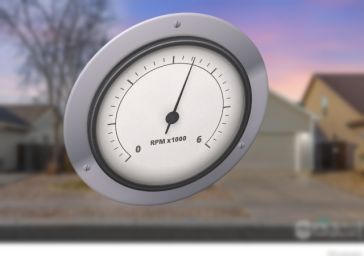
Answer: 3400 rpm
